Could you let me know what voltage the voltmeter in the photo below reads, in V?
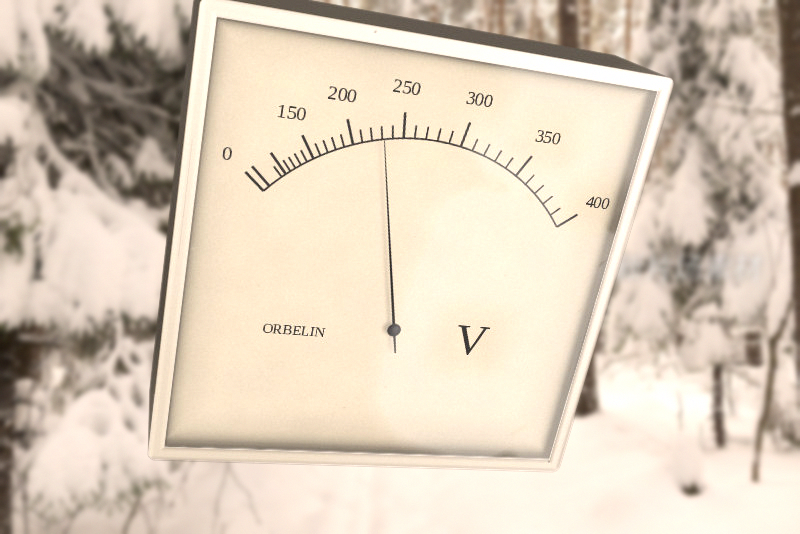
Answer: 230 V
